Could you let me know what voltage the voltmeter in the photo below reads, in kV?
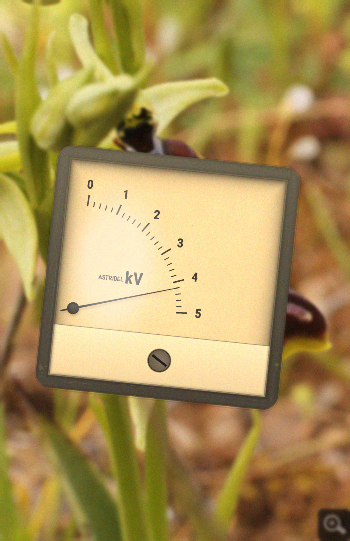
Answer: 4.2 kV
